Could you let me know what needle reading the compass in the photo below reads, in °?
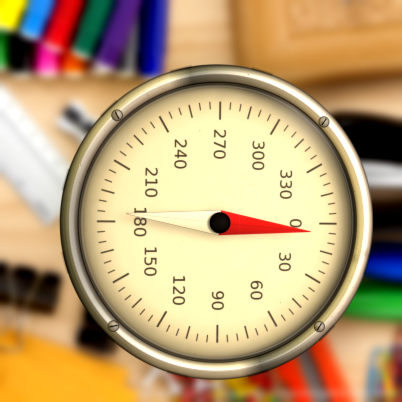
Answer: 5 °
